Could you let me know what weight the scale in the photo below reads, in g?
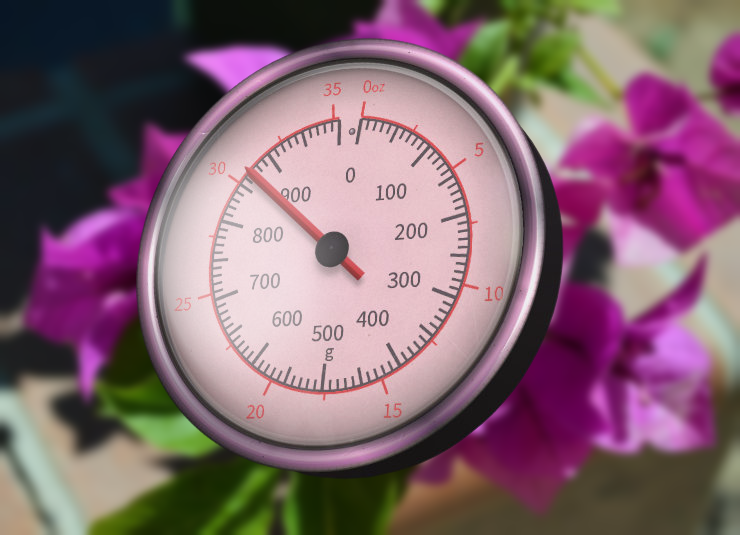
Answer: 870 g
